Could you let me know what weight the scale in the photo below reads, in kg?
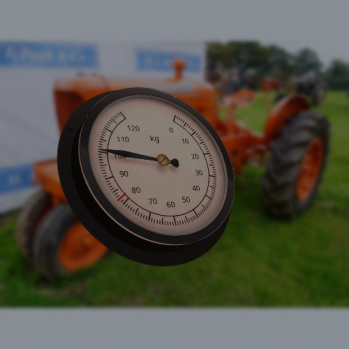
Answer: 100 kg
